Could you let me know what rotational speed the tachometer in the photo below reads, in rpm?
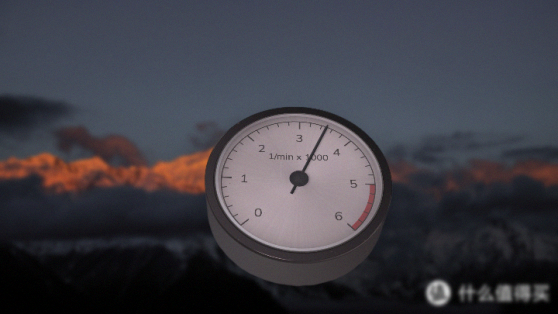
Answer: 3500 rpm
